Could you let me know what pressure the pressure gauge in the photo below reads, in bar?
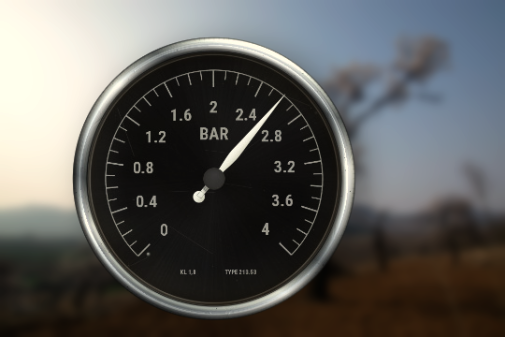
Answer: 2.6 bar
